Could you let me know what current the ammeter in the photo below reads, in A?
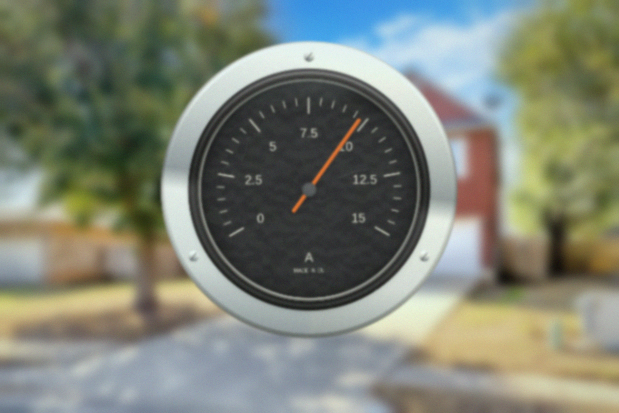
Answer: 9.75 A
